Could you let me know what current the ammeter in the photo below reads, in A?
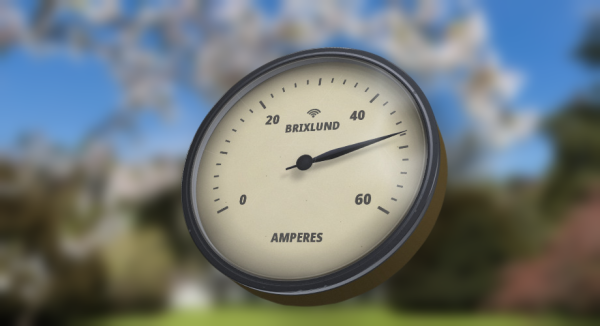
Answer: 48 A
